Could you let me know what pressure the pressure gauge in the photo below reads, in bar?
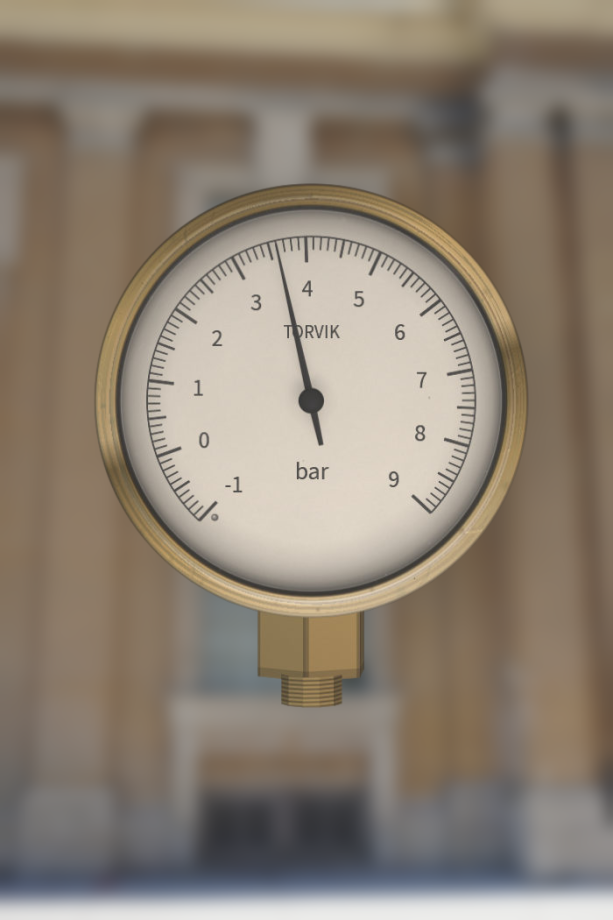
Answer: 3.6 bar
